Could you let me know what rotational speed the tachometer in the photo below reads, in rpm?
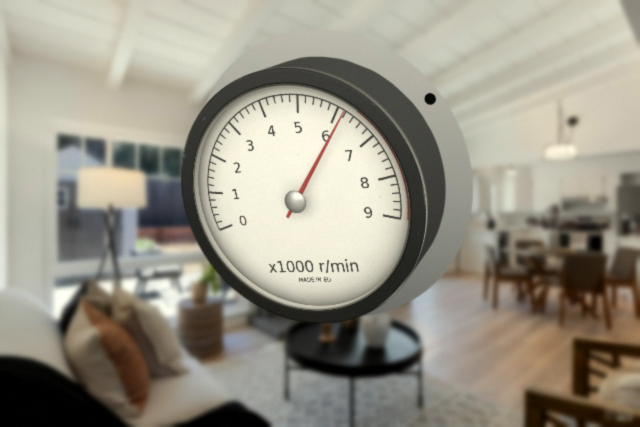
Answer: 6200 rpm
